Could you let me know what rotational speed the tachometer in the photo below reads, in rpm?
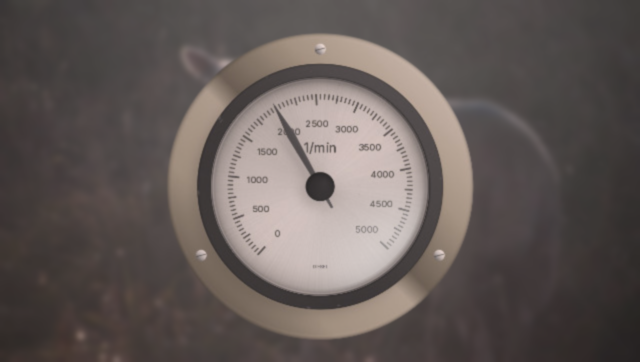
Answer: 2000 rpm
